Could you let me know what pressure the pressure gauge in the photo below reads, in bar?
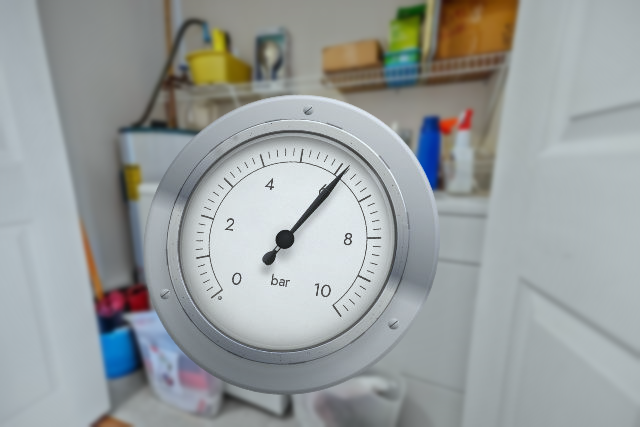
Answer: 6.2 bar
